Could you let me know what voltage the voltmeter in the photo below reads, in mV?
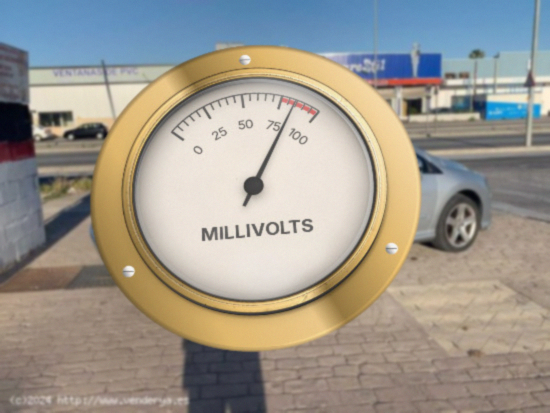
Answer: 85 mV
